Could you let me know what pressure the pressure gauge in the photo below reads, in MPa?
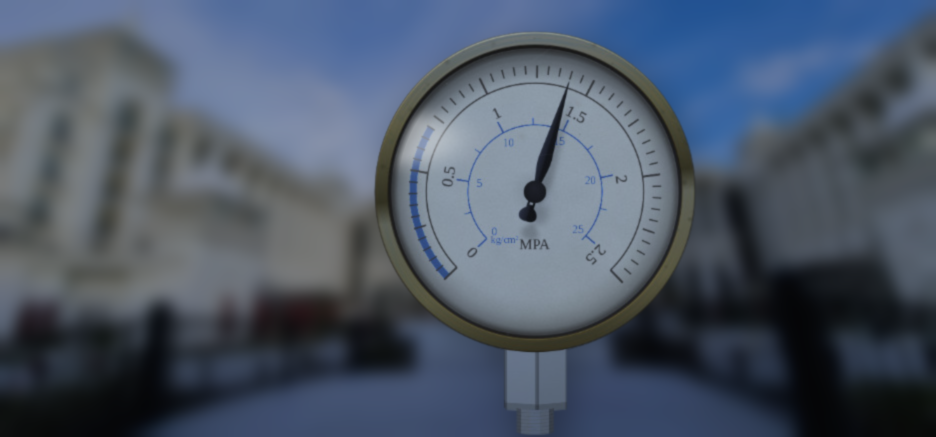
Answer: 1.4 MPa
